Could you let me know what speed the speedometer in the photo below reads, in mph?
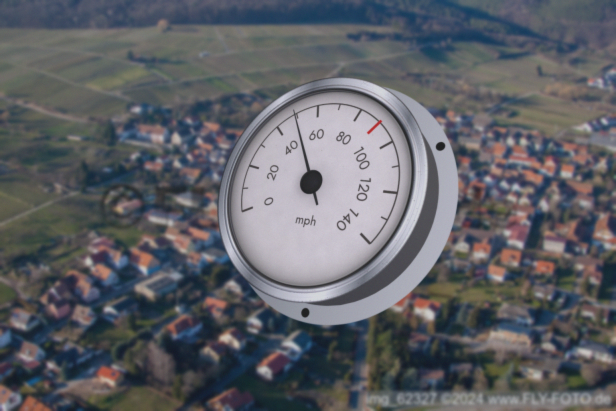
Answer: 50 mph
